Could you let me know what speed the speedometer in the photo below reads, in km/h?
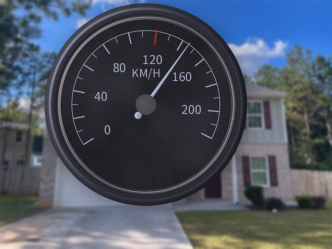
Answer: 145 km/h
